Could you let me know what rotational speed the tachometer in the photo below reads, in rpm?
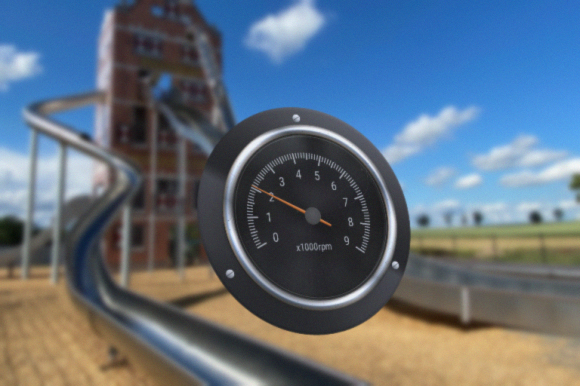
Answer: 2000 rpm
